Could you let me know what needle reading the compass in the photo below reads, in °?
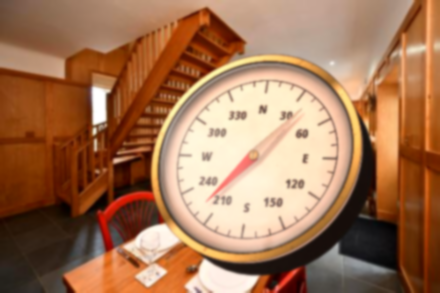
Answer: 220 °
